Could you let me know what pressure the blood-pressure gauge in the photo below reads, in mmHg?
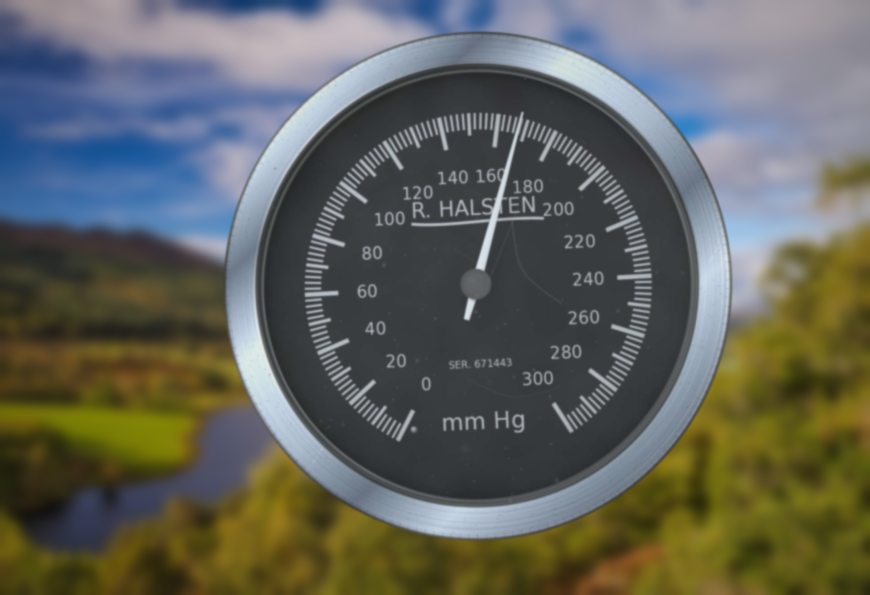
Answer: 168 mmHg
